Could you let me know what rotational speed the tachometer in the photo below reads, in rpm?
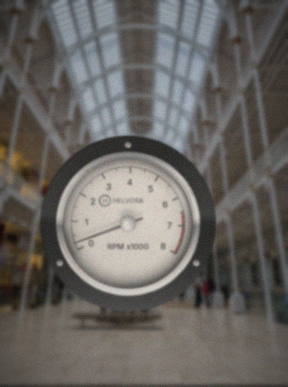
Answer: 250 rpm
